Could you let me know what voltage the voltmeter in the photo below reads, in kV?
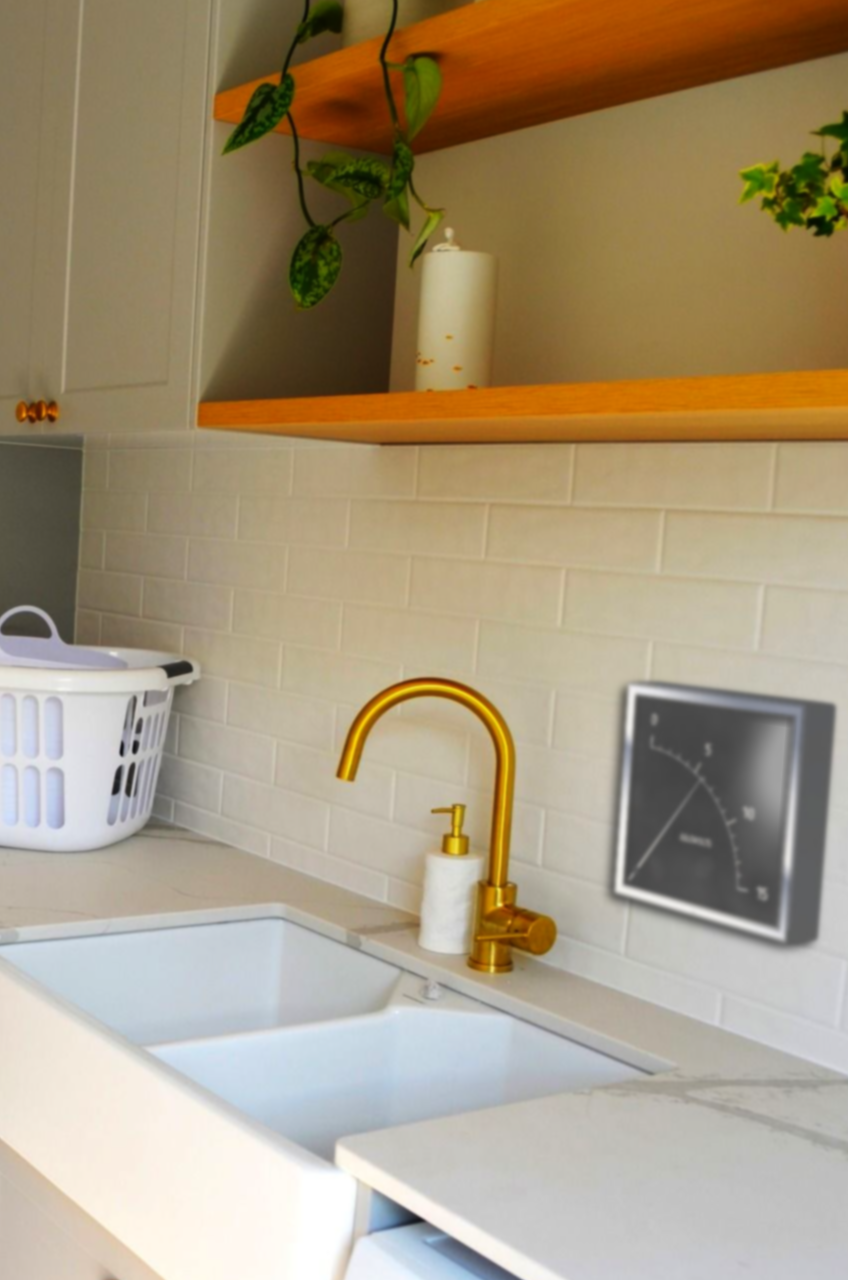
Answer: 6 kV
